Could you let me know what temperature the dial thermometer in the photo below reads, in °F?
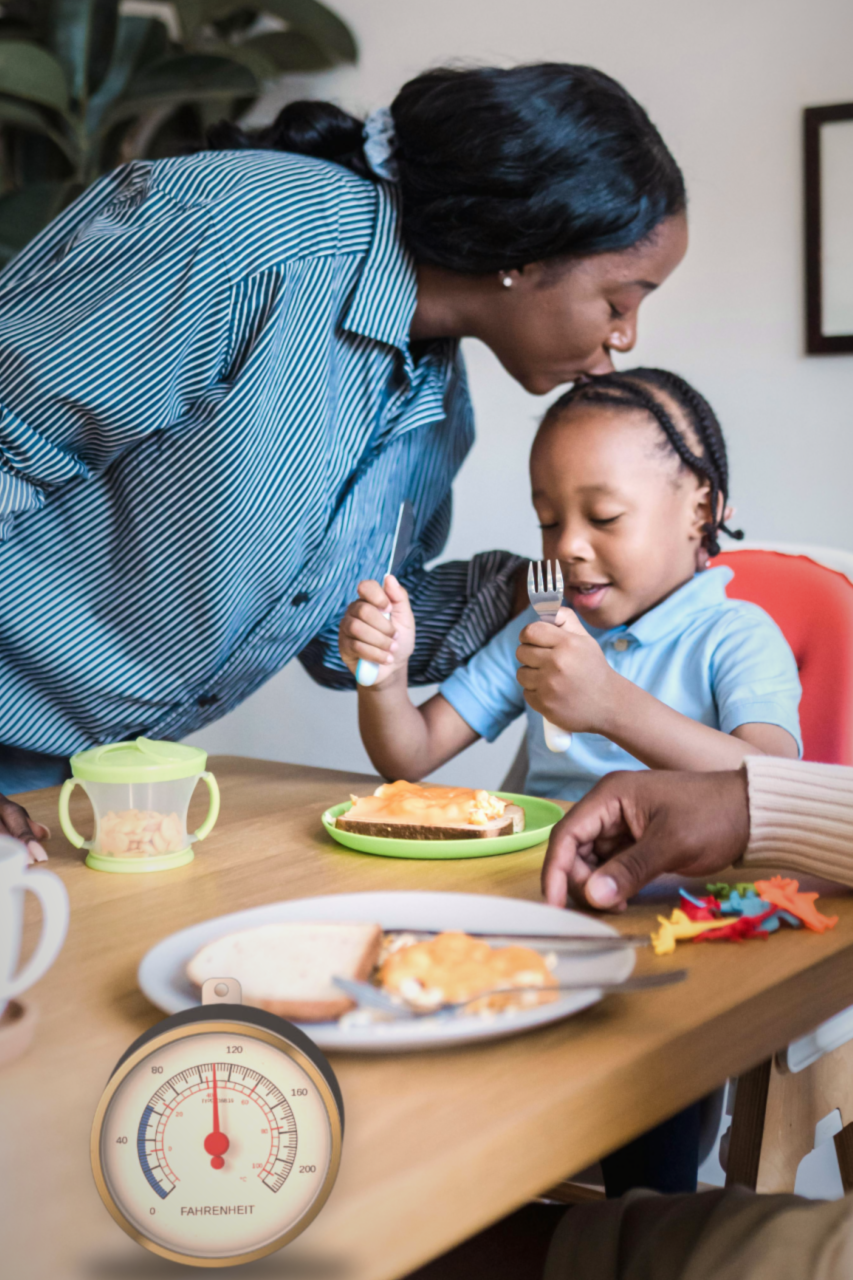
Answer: 110 °F
